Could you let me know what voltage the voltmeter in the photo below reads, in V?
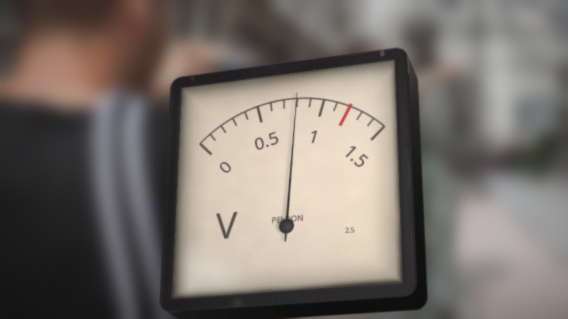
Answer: 0.8 V
